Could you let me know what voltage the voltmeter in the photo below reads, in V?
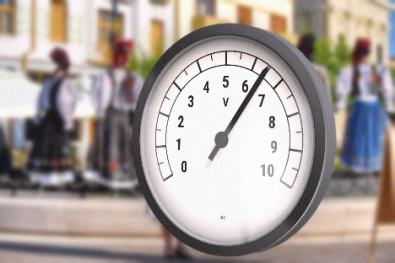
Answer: 6.5 V
